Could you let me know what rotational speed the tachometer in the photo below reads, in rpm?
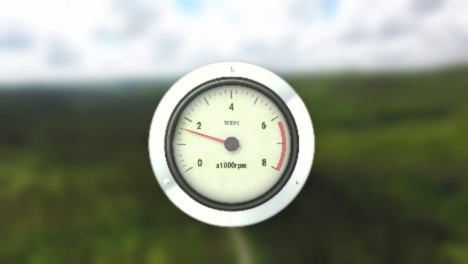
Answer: 1600 rpm
